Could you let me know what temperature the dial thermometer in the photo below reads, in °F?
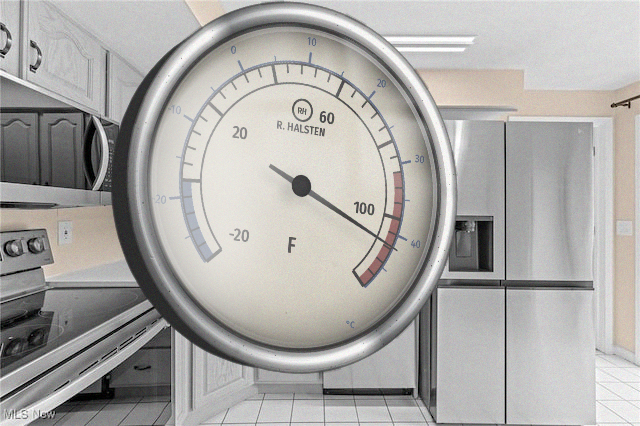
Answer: 108 °F
